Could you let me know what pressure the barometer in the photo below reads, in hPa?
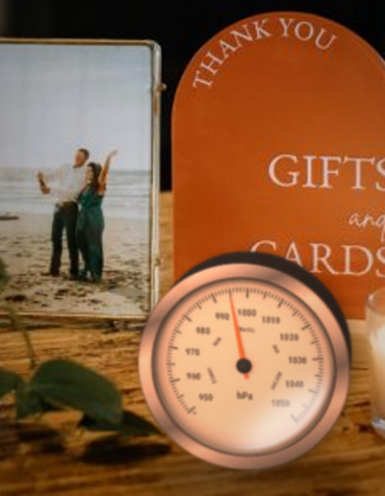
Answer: 995 hPa
